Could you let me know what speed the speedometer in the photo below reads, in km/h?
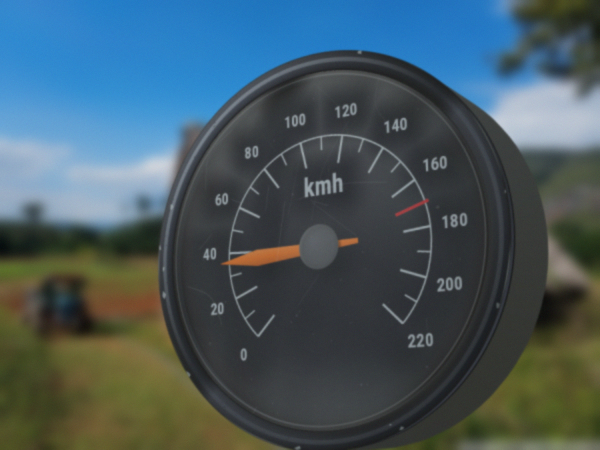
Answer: 35 km/h
